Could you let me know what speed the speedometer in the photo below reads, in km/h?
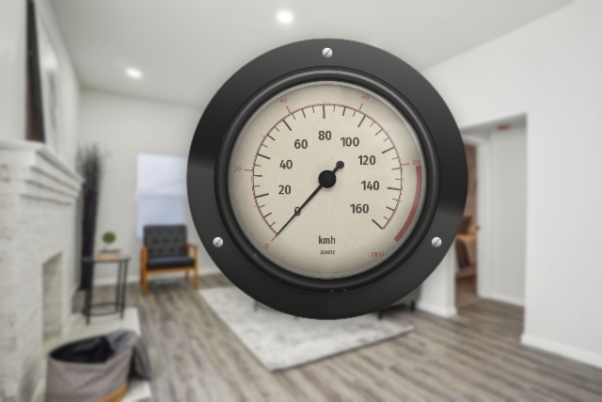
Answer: 0 km/h
